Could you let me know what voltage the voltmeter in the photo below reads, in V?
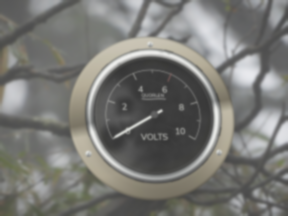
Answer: 0 V
